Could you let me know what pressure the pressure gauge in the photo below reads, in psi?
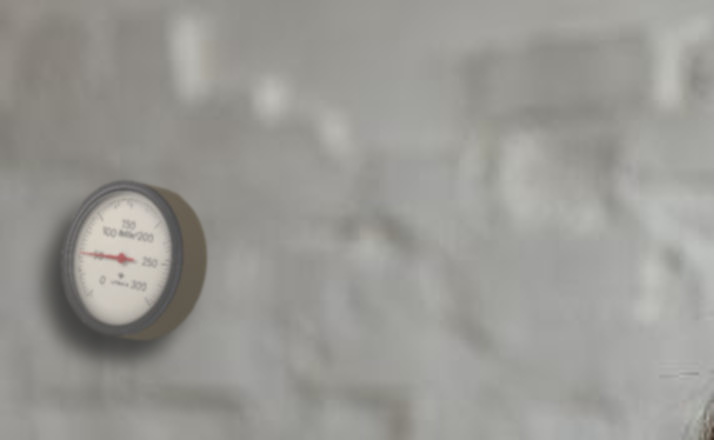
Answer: 50 psi
